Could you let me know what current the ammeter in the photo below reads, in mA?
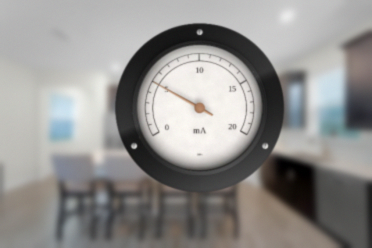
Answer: 5 mA
